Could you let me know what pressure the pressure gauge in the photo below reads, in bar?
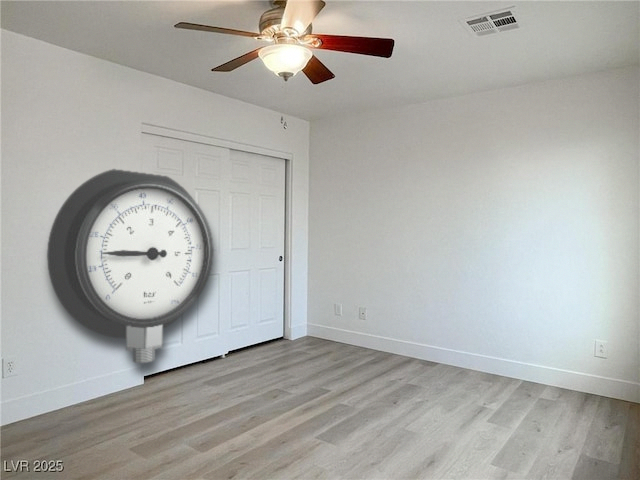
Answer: 1 bar
